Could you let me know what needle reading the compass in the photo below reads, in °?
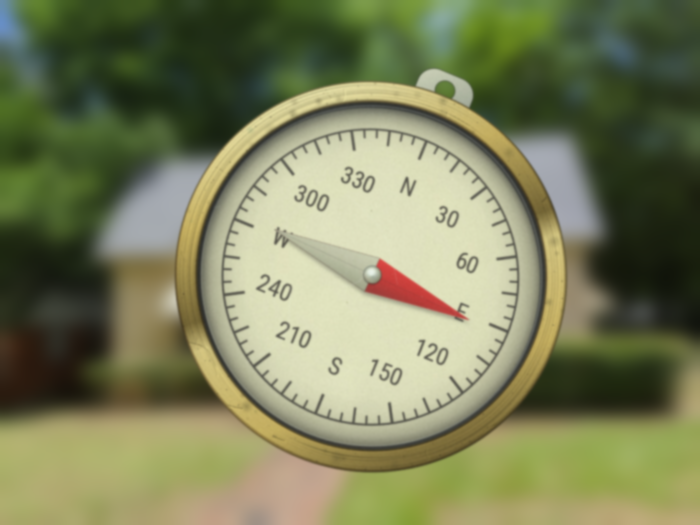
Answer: 92.5 °
